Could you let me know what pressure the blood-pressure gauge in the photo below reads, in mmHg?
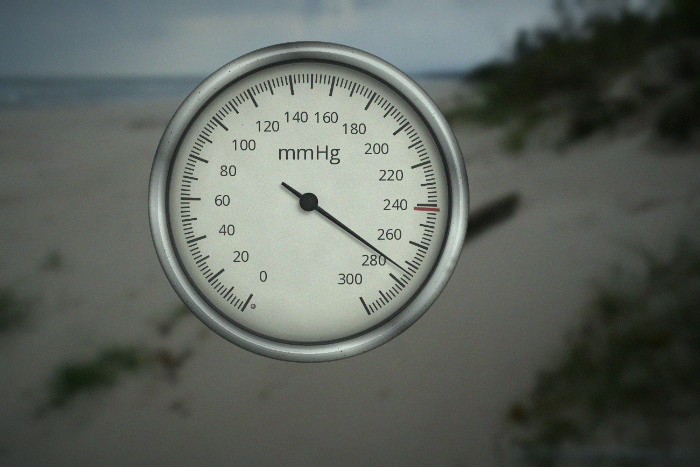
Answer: 274 mmHg
